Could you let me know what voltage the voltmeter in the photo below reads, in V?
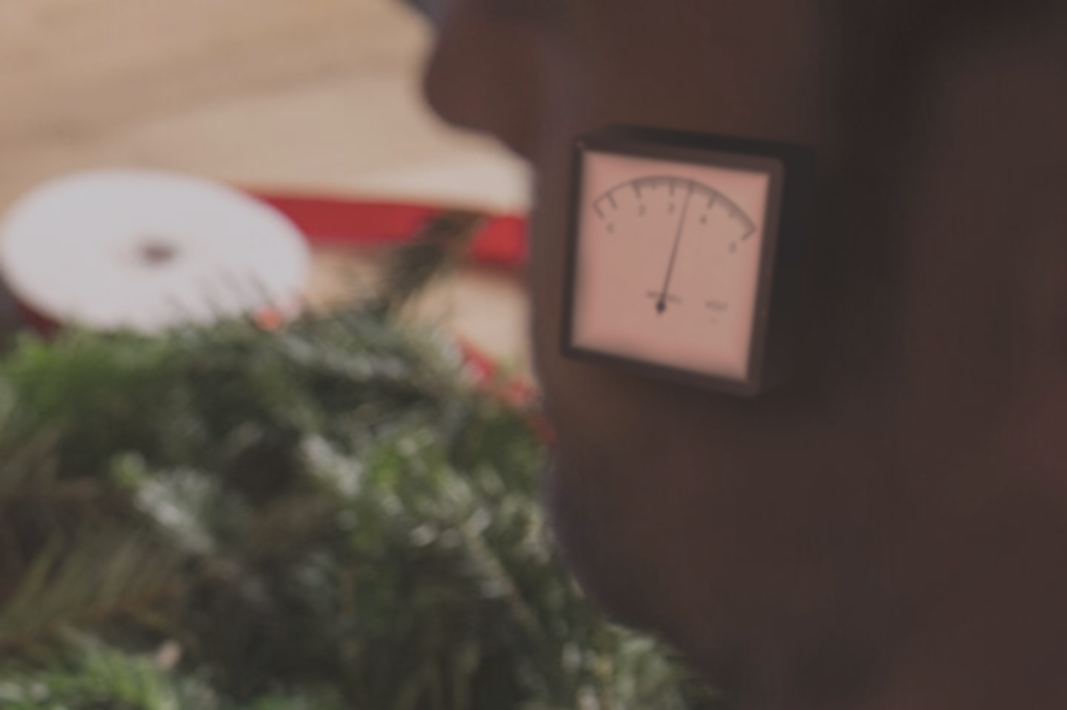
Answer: 3.5 V
